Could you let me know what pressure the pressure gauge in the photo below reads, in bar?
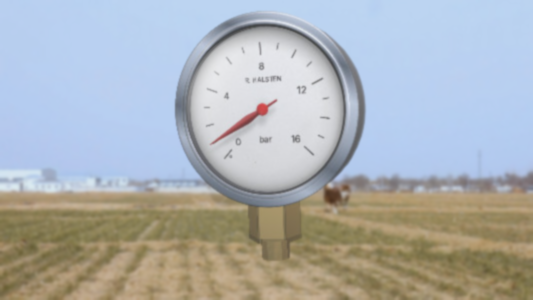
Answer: 1 bar
